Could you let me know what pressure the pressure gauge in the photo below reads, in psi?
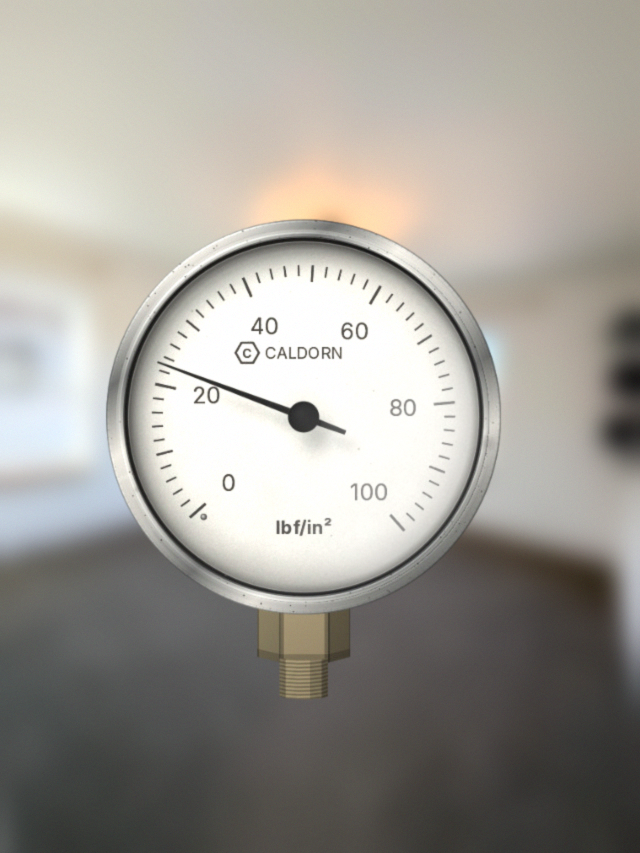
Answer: 23 psi
